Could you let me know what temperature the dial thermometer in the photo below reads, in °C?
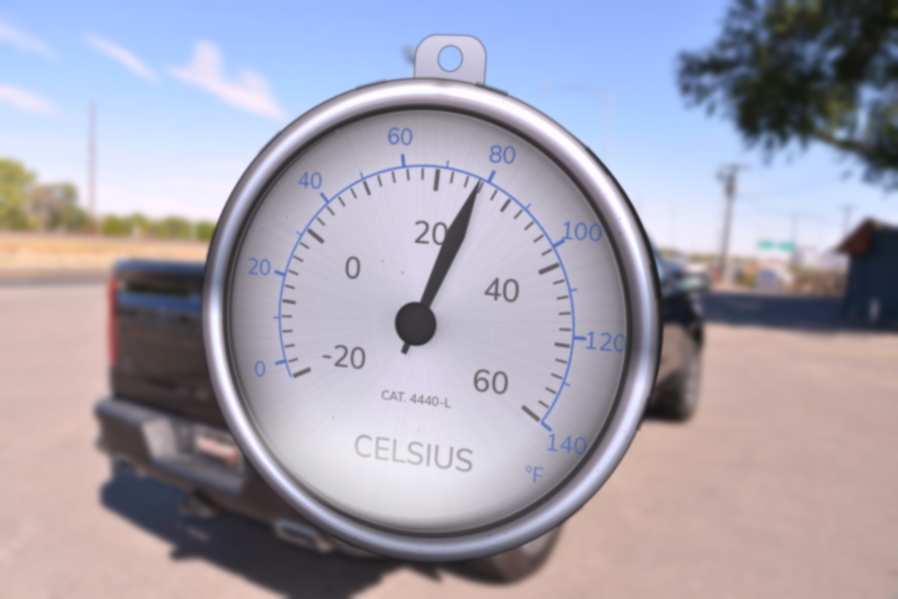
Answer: 26 °C
